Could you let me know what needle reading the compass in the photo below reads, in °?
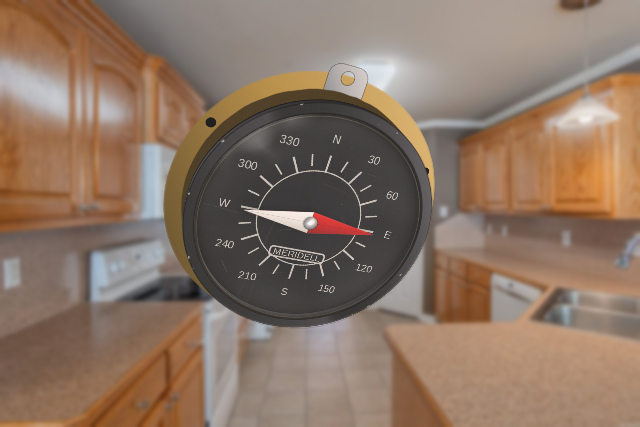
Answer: 90 °
